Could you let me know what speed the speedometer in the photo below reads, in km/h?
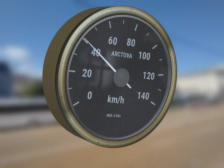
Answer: 40 km/h
